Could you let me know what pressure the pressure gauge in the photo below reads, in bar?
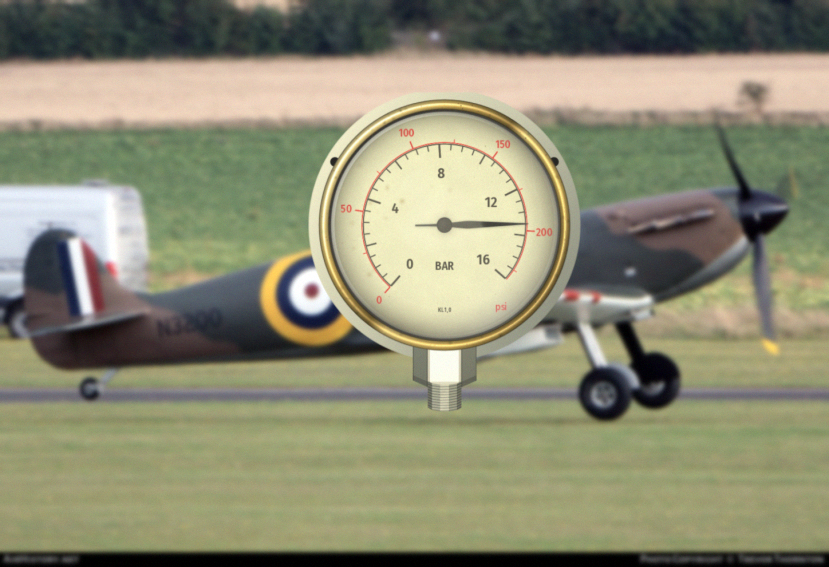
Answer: 13.5 bar
